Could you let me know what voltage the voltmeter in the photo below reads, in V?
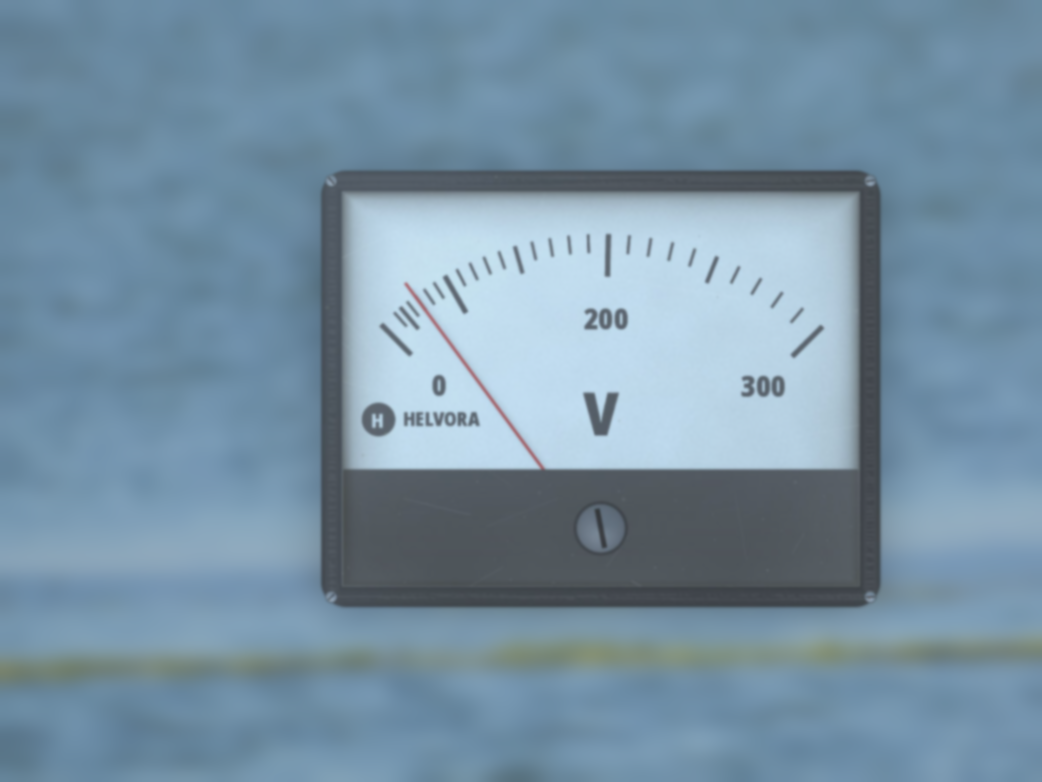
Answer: 70 V
